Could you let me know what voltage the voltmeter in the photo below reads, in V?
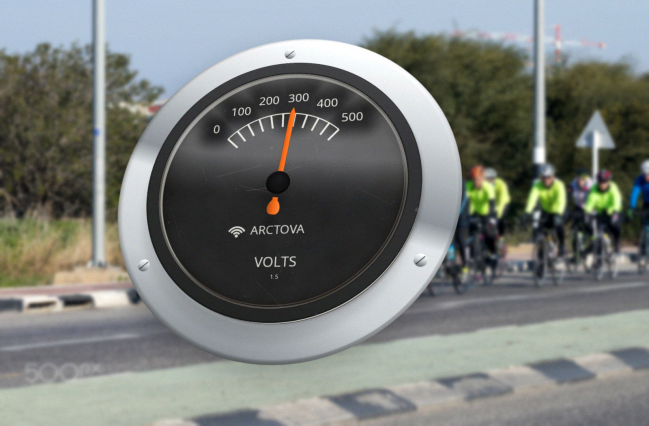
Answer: 300 V
